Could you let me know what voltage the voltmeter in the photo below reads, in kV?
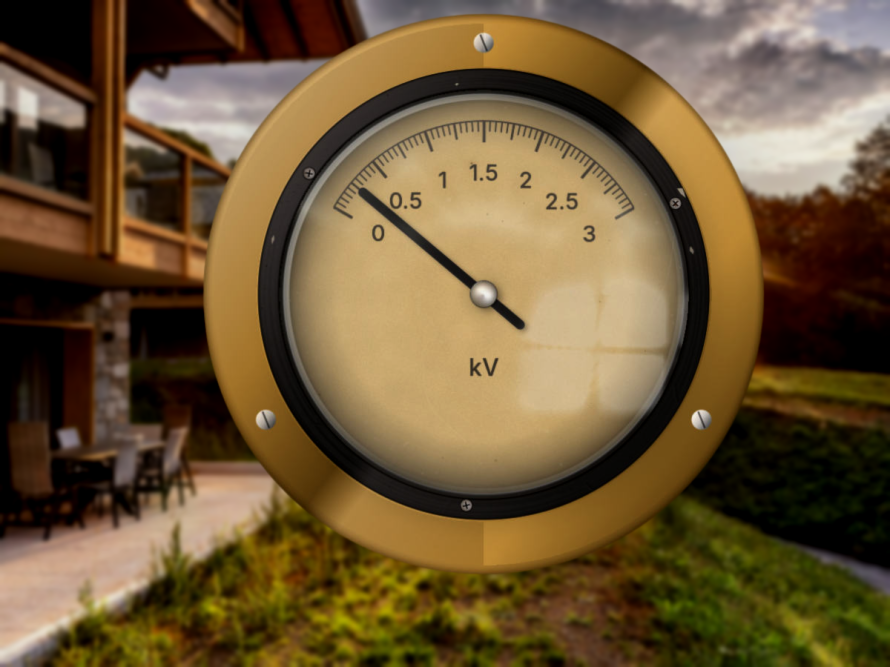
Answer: 0.25 kV
